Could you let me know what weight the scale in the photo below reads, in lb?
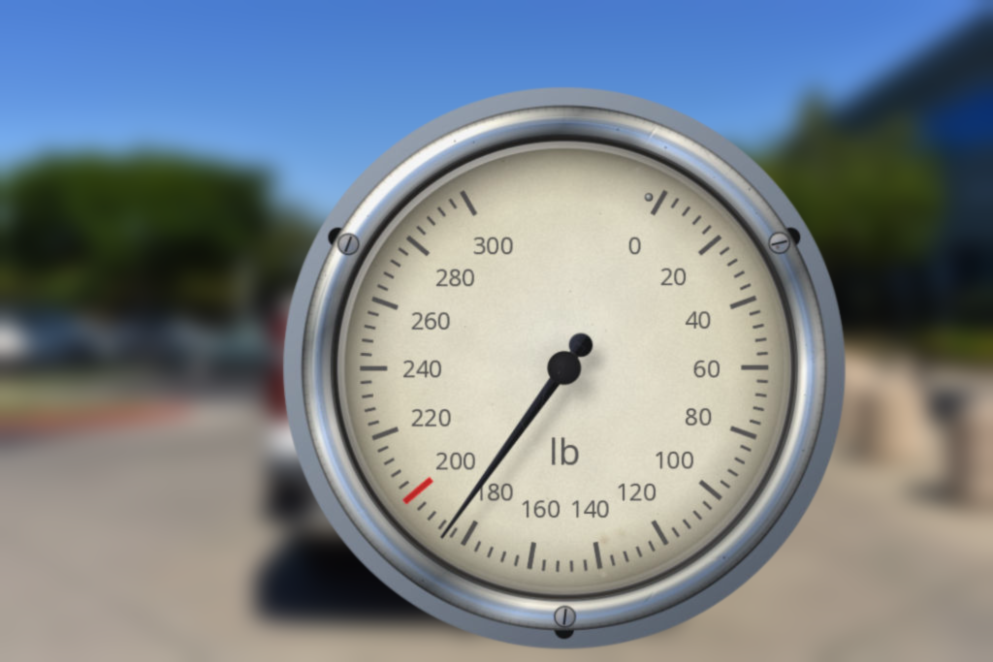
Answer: 186 lb
